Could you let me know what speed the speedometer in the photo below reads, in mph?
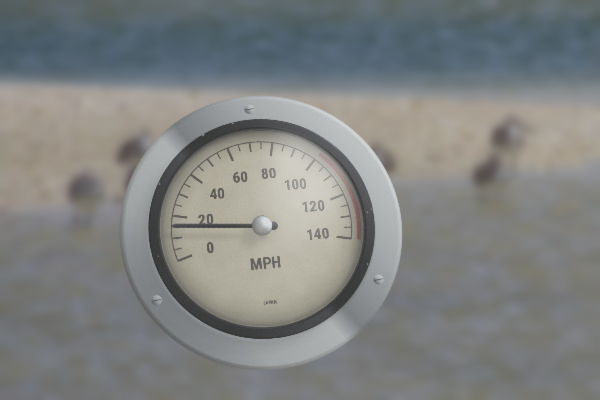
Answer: 15 mph
